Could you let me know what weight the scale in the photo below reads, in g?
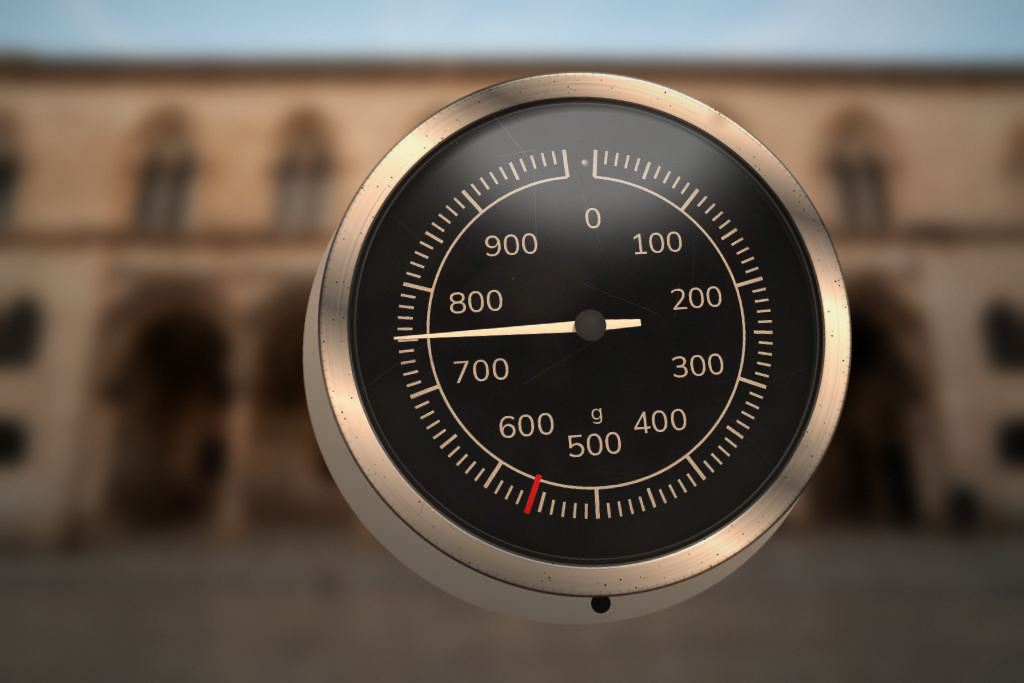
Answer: 750 g
